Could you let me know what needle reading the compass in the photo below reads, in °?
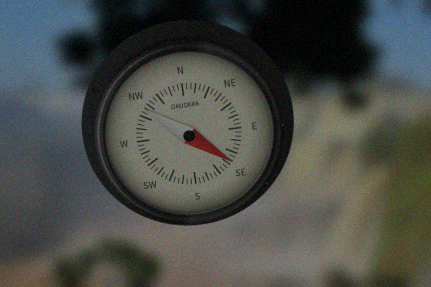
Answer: 130 °
